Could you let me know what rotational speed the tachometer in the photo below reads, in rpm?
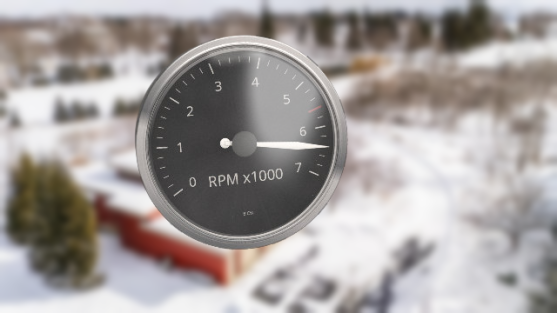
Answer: 6400 rpm
